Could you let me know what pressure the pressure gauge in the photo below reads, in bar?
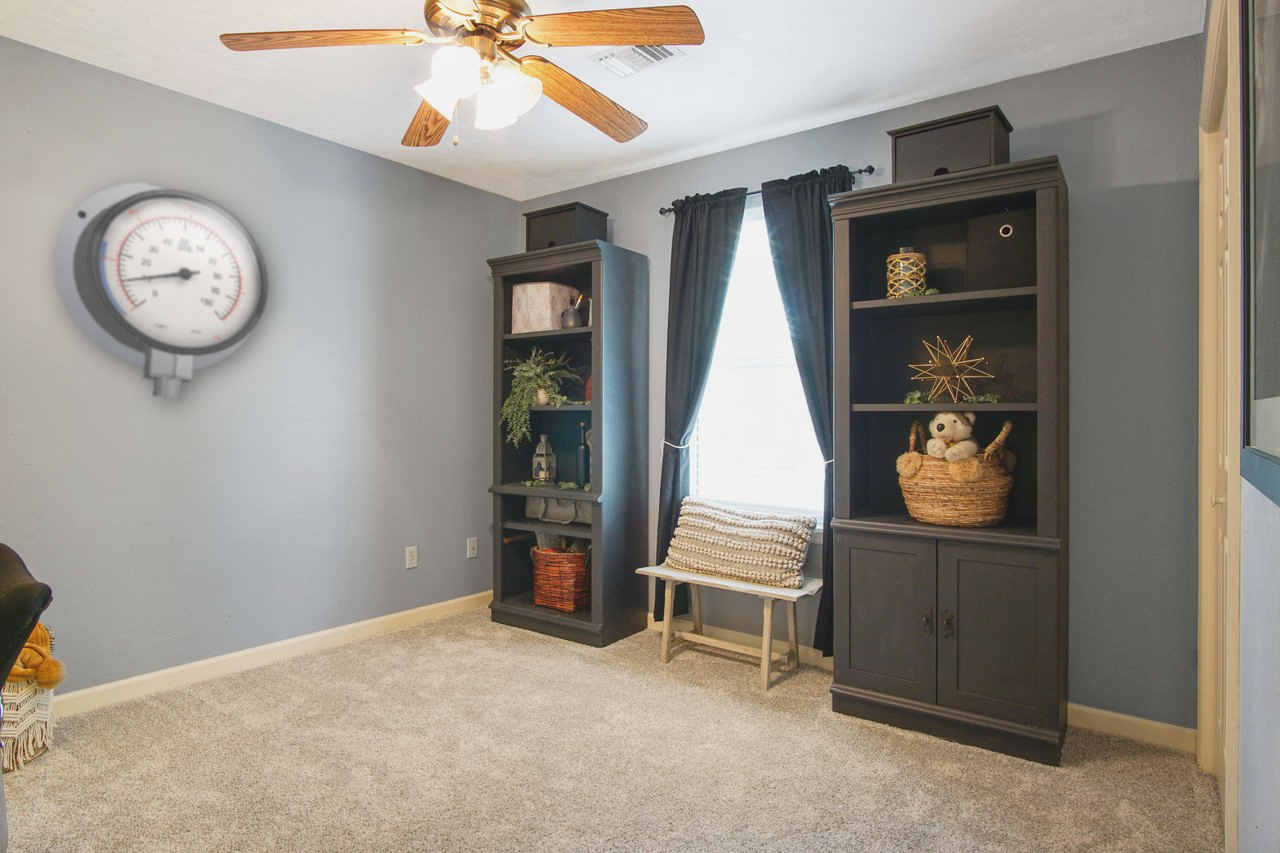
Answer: 10 bar
